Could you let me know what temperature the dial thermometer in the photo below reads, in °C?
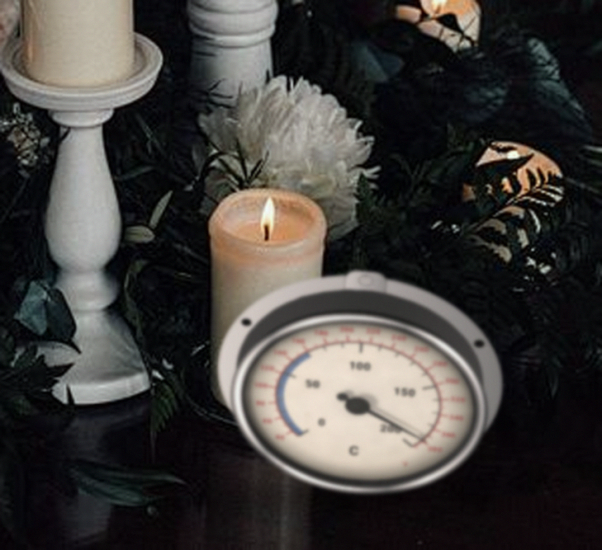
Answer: 190 °C
